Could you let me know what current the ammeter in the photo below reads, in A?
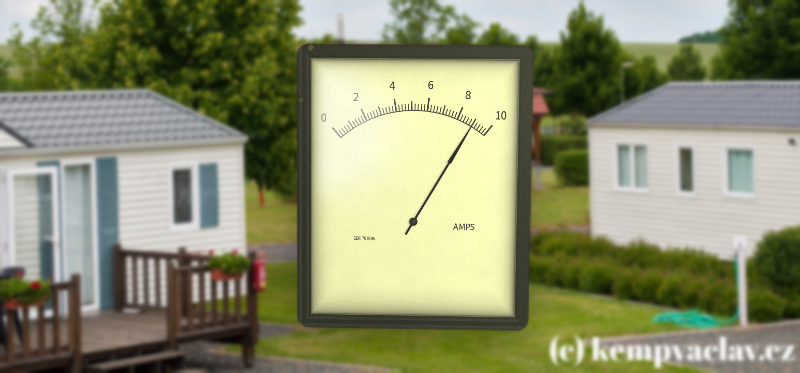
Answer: 9 A
